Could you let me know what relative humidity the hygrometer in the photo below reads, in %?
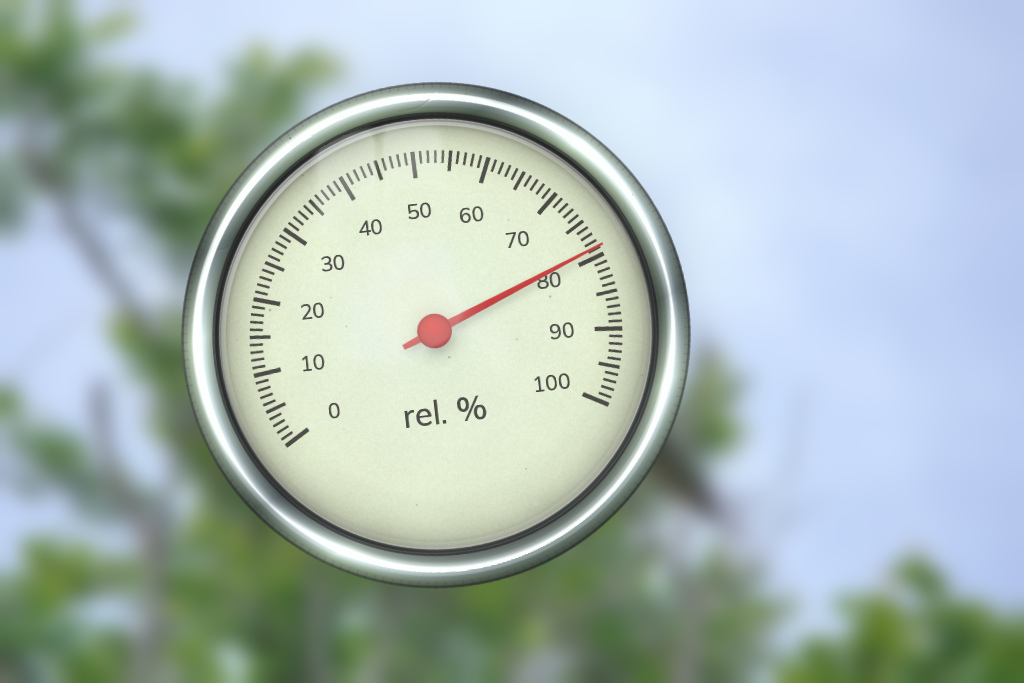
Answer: 79 %
